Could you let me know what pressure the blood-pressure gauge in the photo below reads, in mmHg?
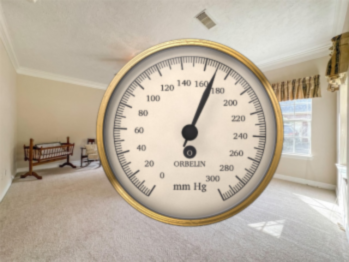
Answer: 170 mmHg
